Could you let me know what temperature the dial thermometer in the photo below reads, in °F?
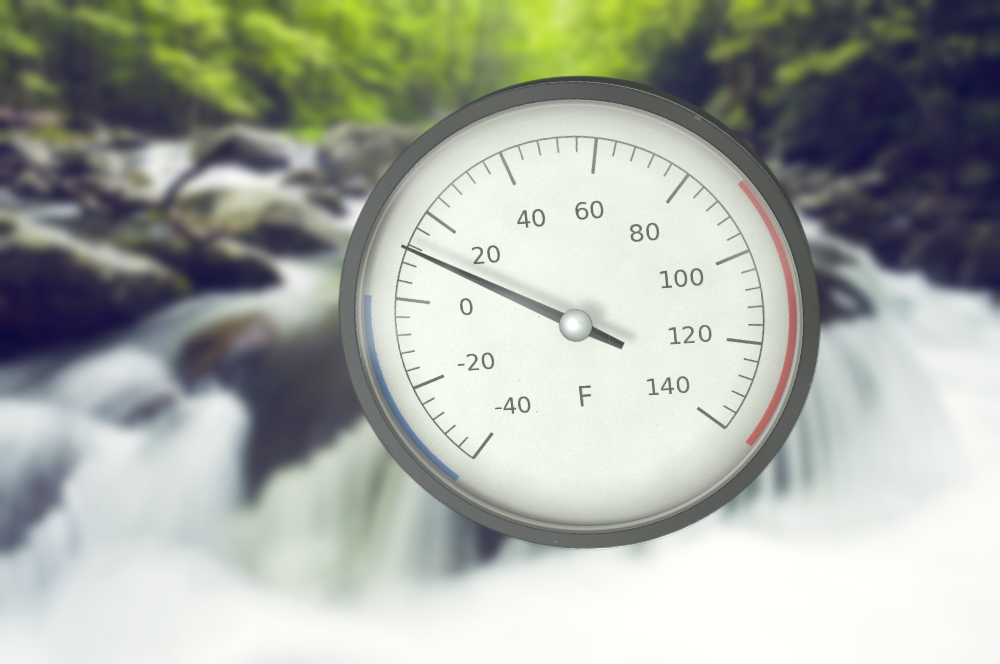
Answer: 12 °F
